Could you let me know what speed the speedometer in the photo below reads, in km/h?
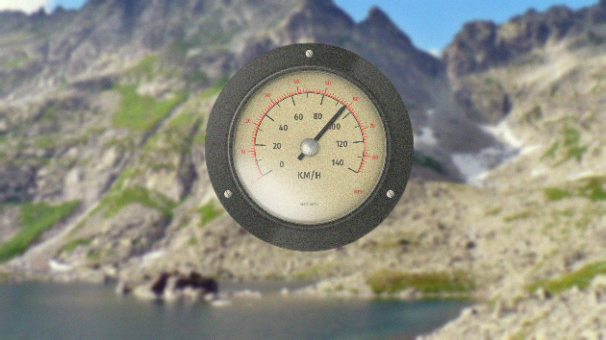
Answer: 95 km/h
